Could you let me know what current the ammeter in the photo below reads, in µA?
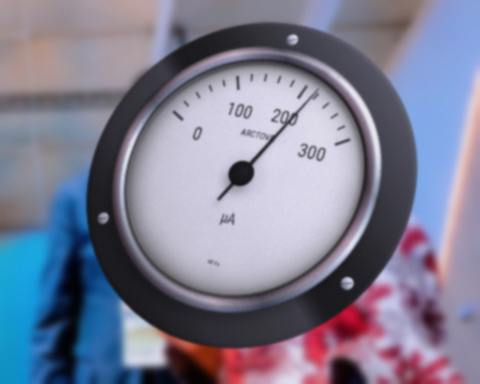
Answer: 220 µA
